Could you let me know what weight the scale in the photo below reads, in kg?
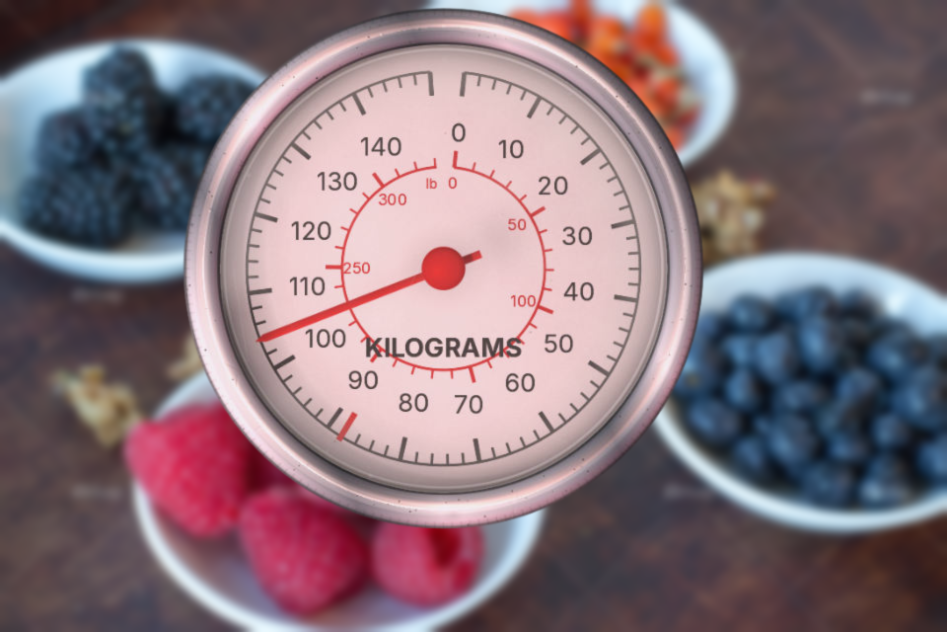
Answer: 104 kg
